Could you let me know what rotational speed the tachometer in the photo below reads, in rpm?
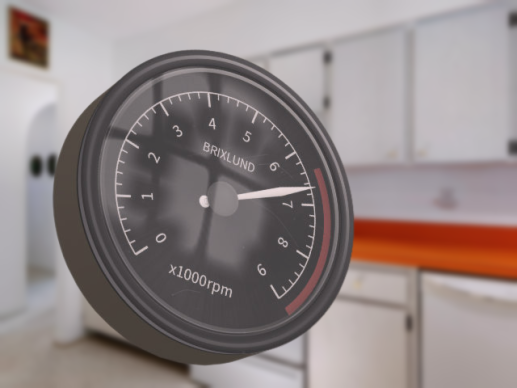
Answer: 6700 rpm
